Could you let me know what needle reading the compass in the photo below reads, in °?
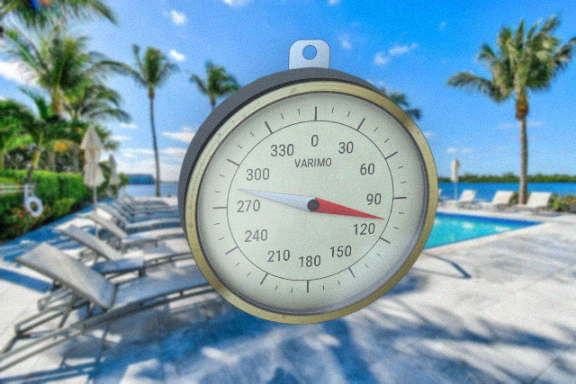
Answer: 105 °
